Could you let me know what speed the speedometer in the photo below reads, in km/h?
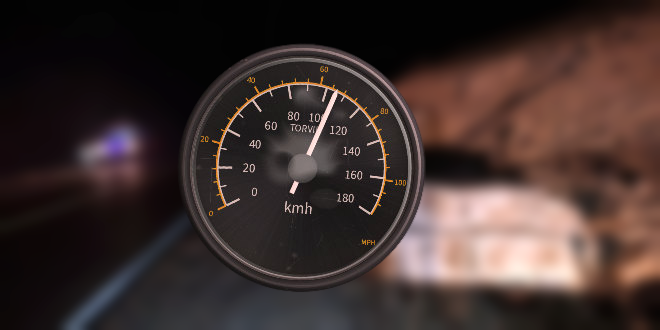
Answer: 105 km/h
